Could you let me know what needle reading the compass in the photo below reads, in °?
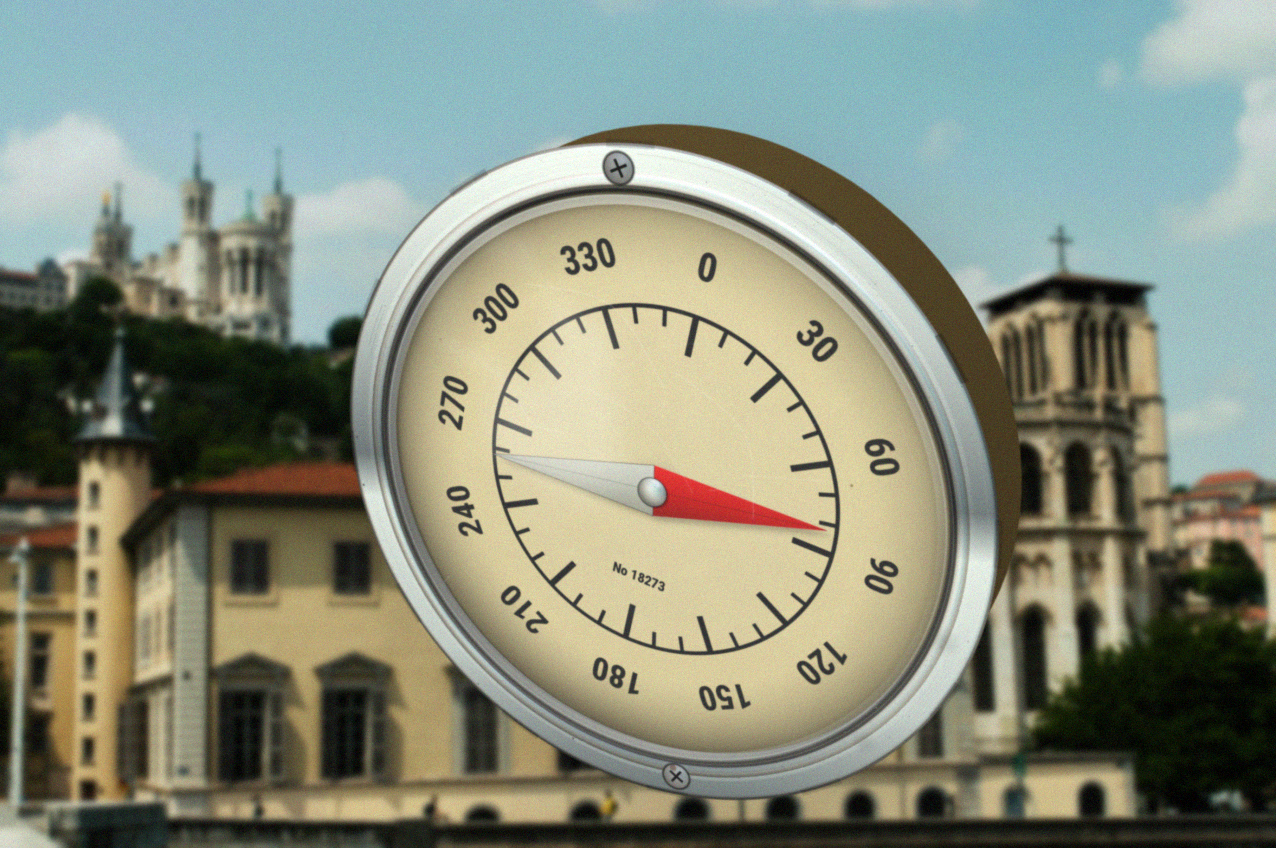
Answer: 80 °
